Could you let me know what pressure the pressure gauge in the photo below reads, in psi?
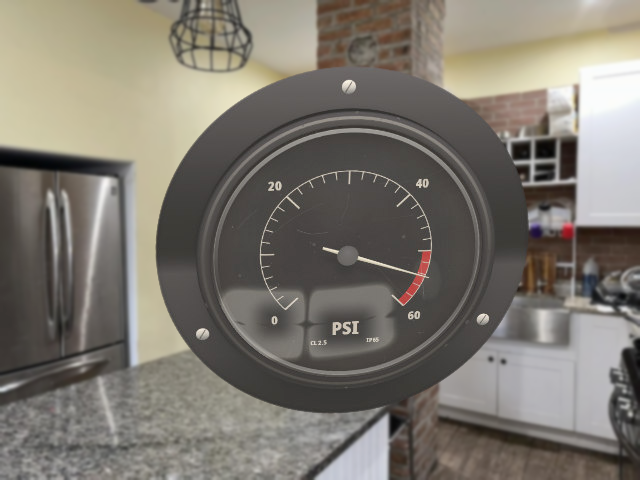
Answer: 54 psi
